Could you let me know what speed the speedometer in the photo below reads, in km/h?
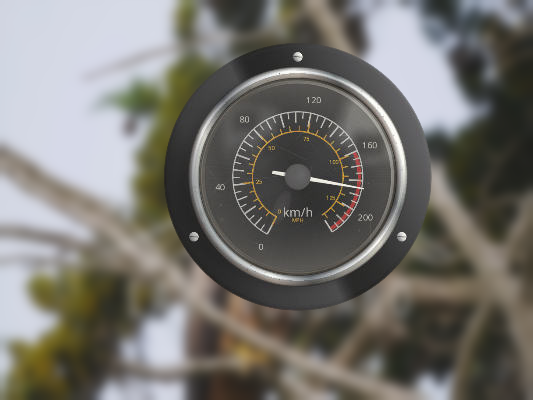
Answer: 185 km/h
